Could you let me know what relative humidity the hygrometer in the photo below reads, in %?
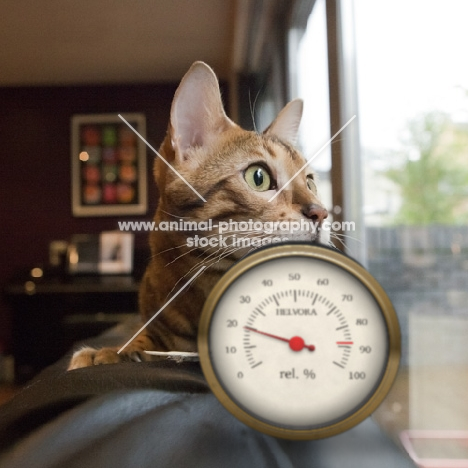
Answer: 20 %
